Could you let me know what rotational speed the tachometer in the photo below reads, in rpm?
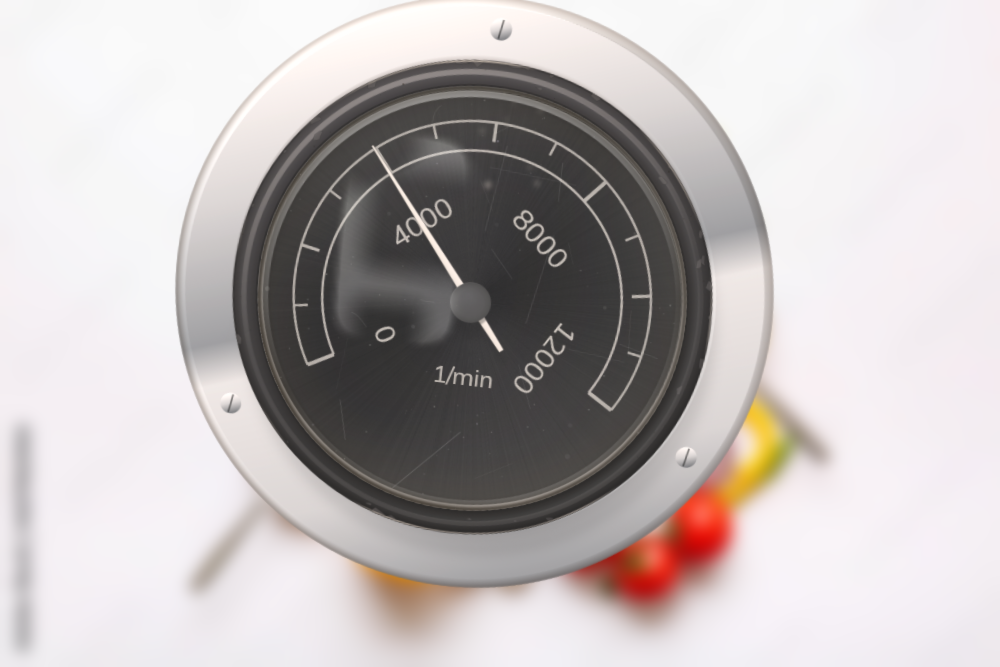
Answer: 4000 rpm
